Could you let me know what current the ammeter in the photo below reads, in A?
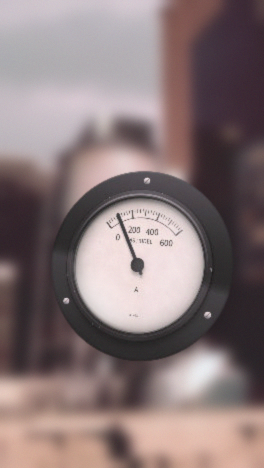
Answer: 100 A
